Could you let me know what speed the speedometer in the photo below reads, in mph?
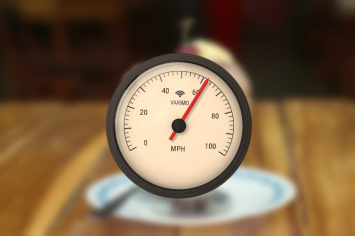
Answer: 62 mph
